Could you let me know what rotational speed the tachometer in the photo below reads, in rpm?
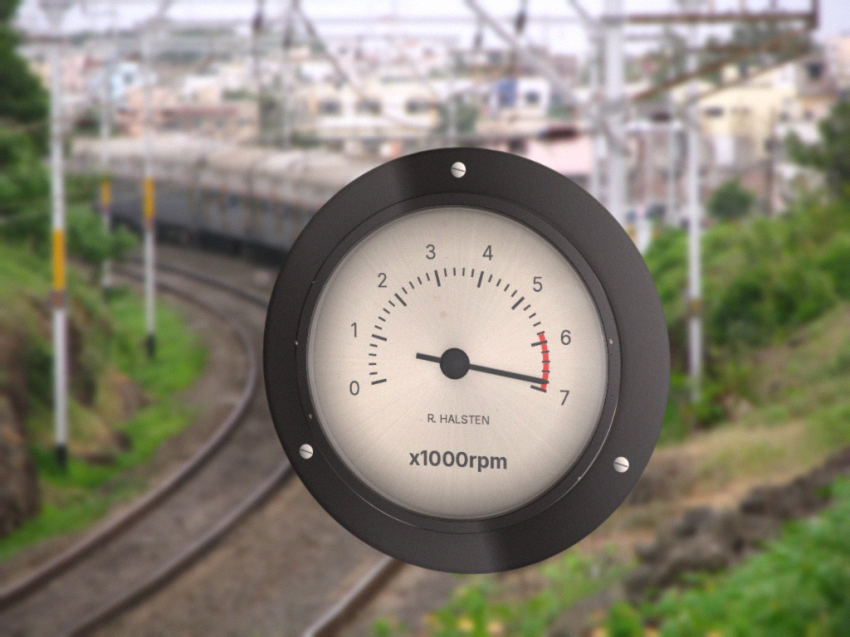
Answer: 6800 rpm
